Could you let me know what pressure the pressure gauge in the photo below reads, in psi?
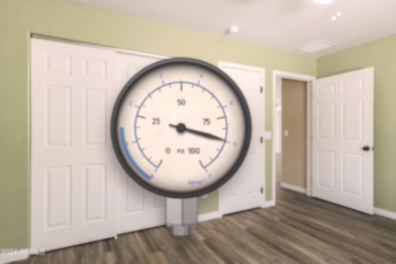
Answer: 85 psi
